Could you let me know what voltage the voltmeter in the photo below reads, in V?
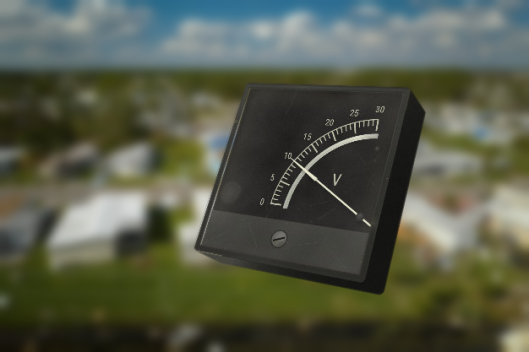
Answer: 10 V
